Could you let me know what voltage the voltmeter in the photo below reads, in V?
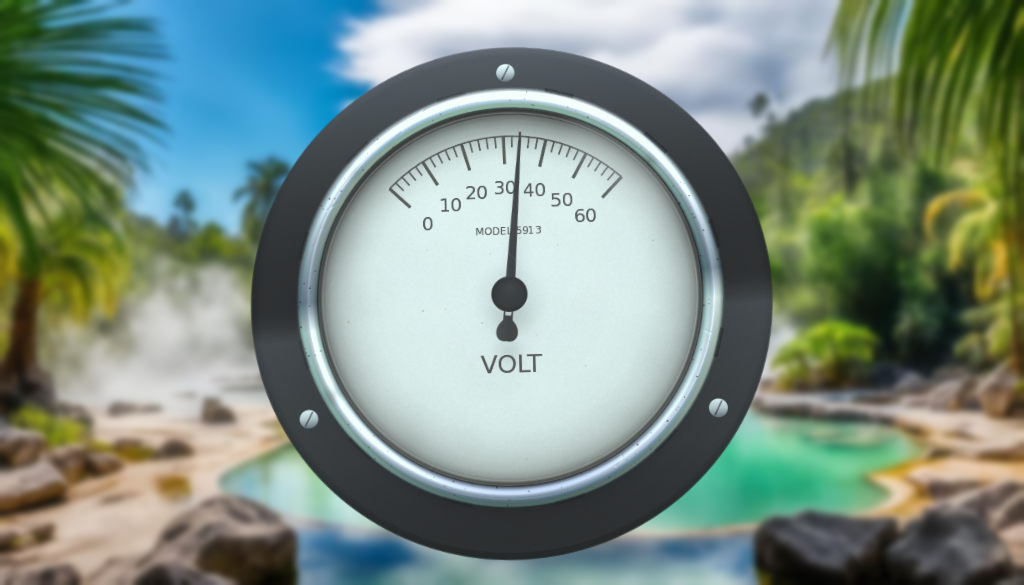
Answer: 34 V
